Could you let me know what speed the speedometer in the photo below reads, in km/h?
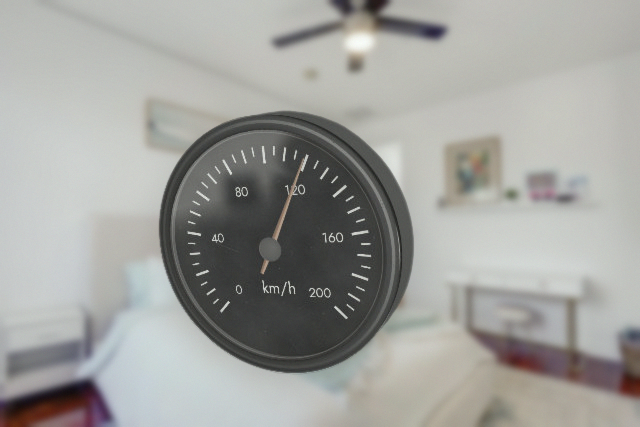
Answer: 120 km/h
